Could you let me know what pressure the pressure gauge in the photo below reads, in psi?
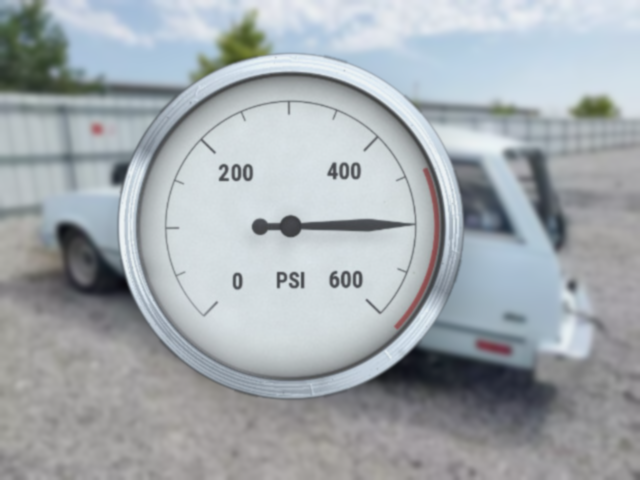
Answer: 500 psi
